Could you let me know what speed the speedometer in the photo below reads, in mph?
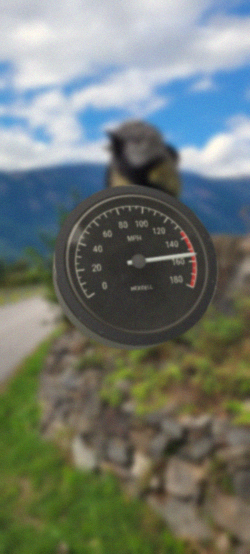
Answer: 155 mph
